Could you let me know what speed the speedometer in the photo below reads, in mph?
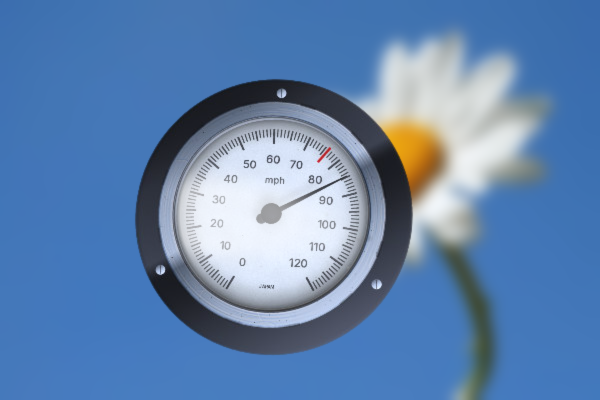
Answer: 85 mph
